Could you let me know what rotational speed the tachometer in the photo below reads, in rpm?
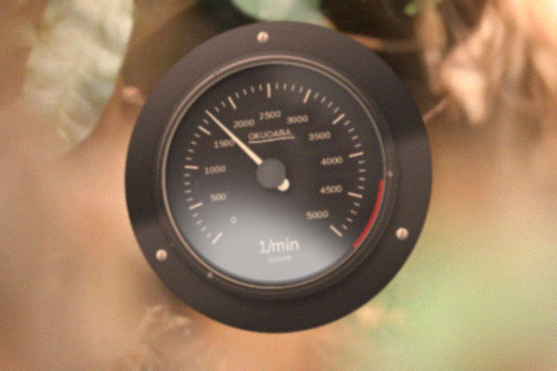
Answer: 1700 rpm
